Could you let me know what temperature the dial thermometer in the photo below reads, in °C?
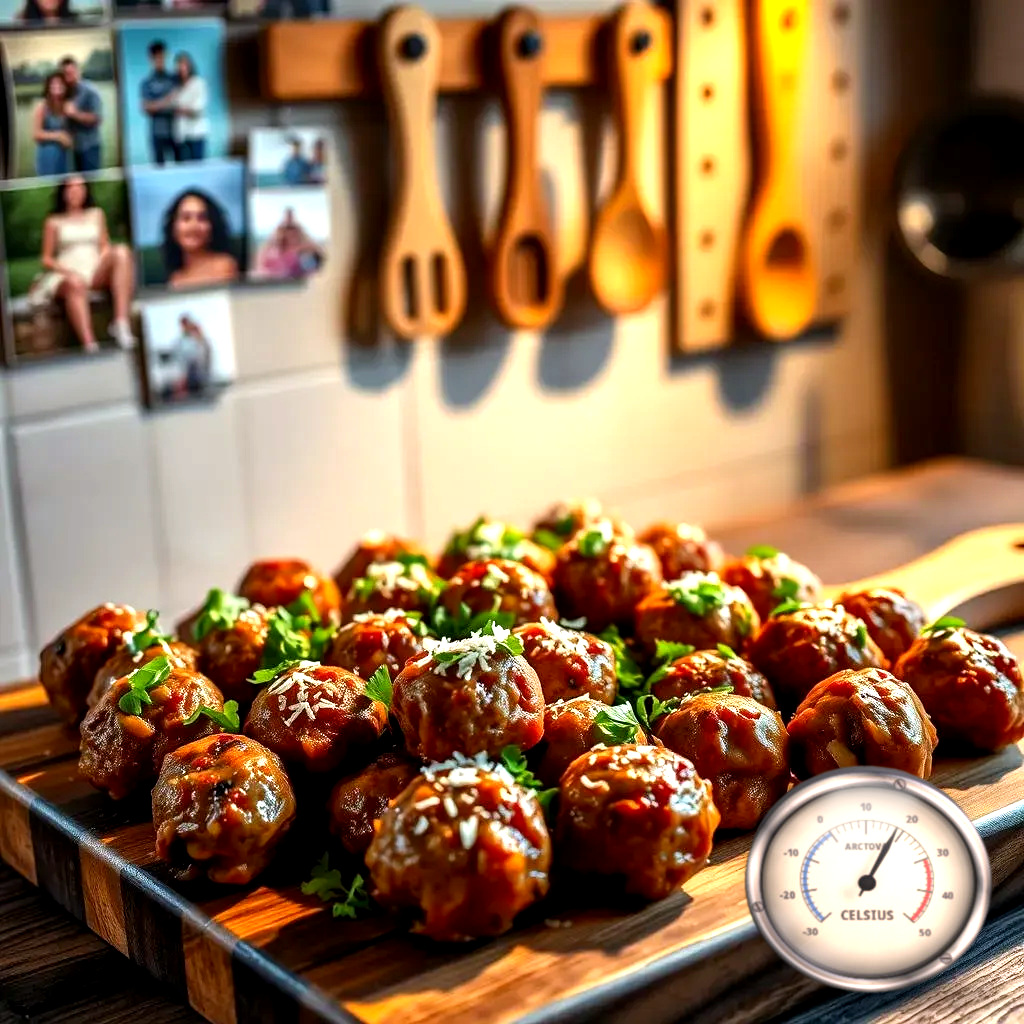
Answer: 18 °C
